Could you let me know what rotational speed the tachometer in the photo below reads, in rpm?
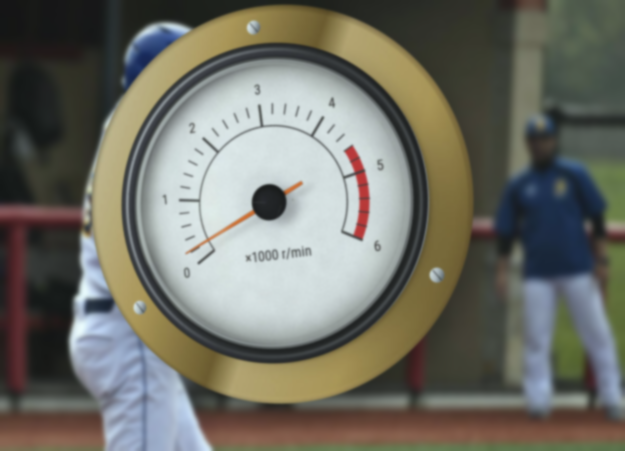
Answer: 200 rpm
